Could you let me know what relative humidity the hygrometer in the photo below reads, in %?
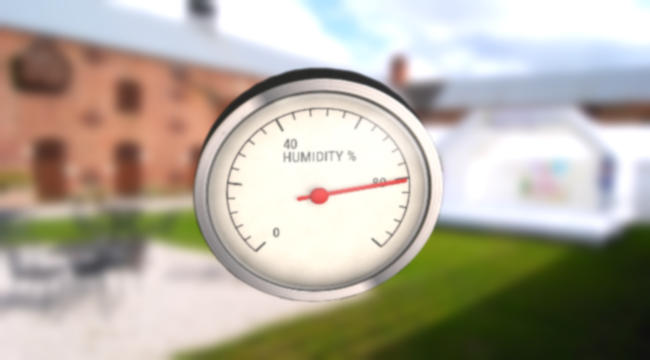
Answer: 80 %
